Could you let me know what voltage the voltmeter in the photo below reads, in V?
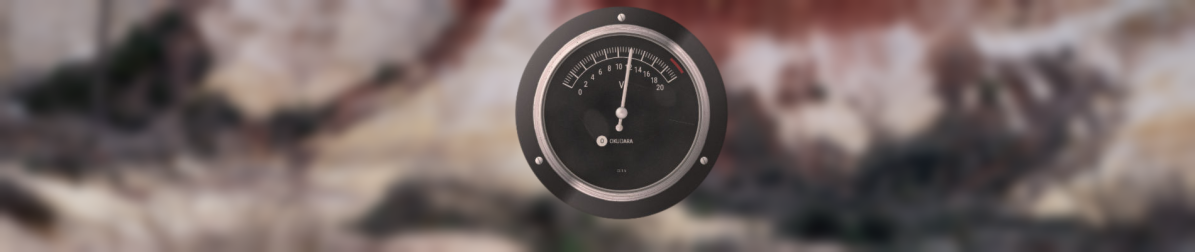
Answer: 12 V
